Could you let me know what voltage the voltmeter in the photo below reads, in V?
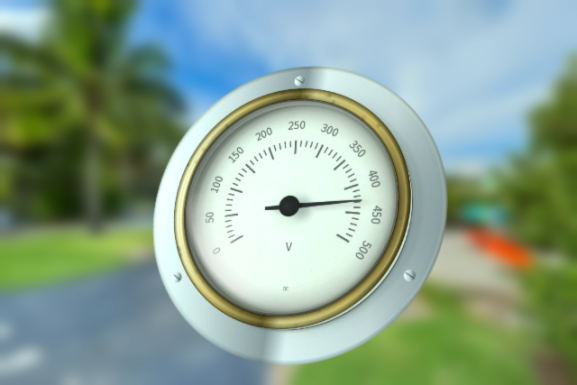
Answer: 430 V
